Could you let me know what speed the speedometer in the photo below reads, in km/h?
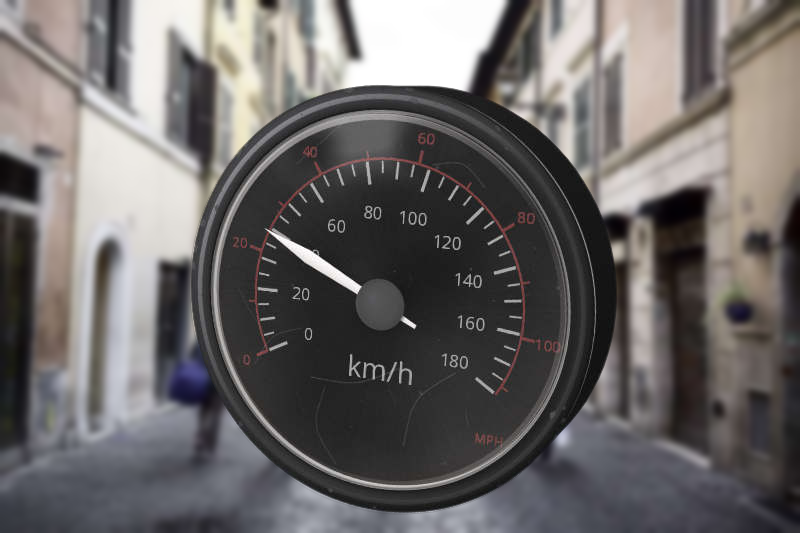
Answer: 40 km/h
